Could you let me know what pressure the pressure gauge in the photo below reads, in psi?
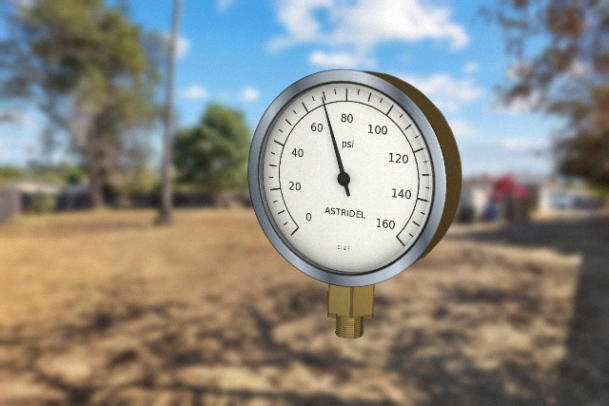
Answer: 70 psi
